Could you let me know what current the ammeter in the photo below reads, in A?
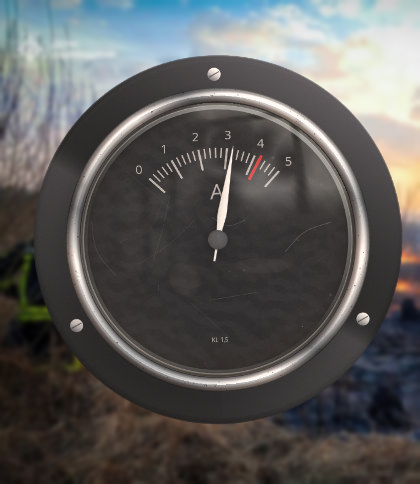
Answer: 3.2 A
